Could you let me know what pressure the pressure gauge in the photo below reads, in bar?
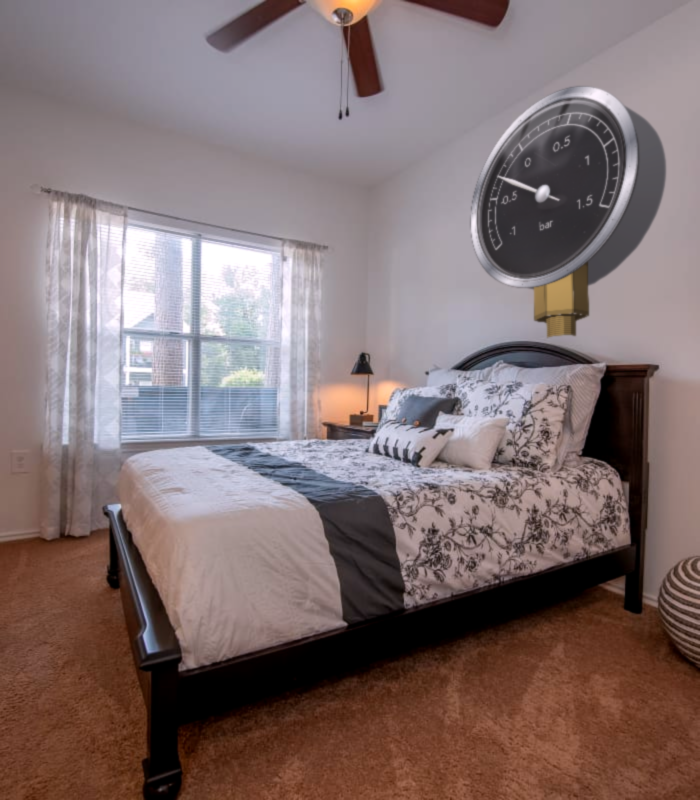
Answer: -0.3 bar
